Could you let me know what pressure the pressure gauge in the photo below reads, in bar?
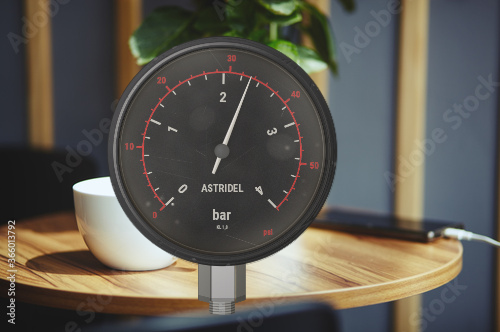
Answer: 2.3 bar
